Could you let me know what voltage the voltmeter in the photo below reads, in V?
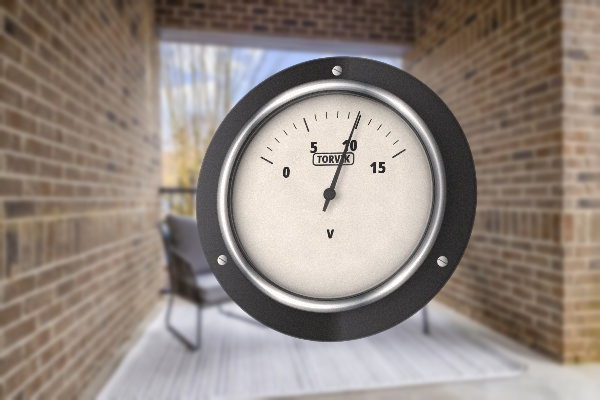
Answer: 10 V
